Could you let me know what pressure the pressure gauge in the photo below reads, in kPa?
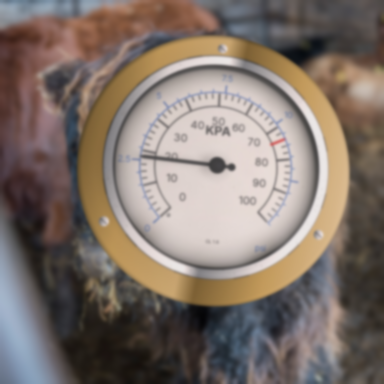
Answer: 18 kPa
